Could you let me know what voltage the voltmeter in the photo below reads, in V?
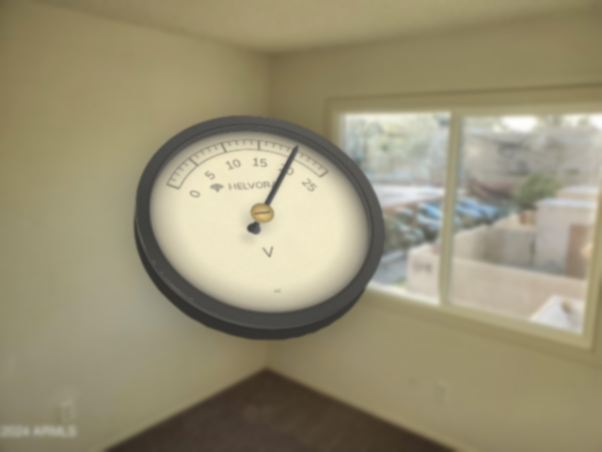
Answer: 20 V
